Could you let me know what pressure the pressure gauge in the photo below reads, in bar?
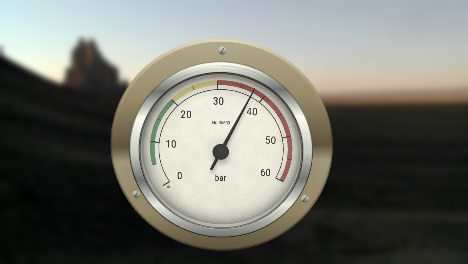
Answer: 37.5 bar
